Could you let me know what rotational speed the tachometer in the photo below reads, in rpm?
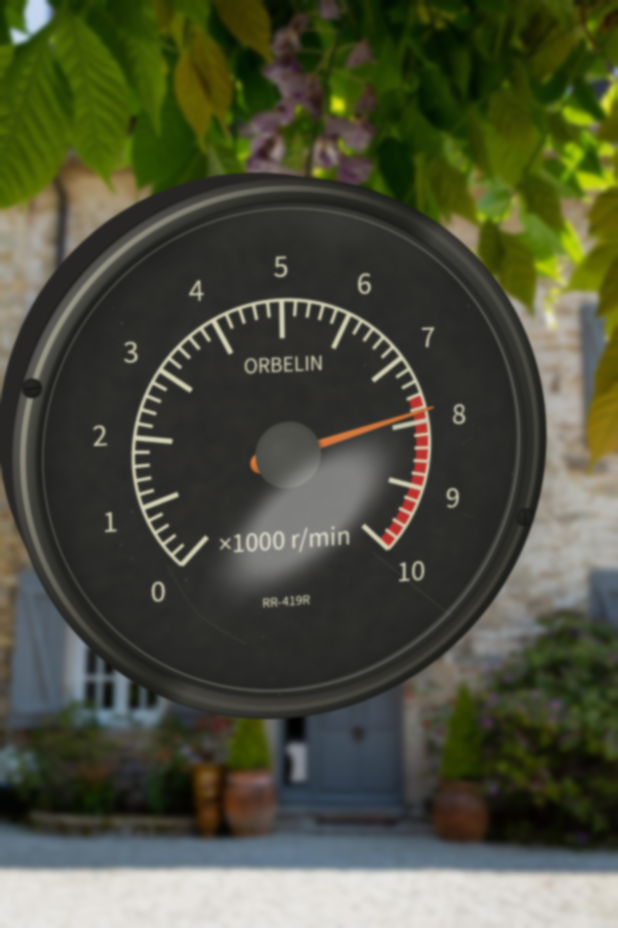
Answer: 7800 rpm
